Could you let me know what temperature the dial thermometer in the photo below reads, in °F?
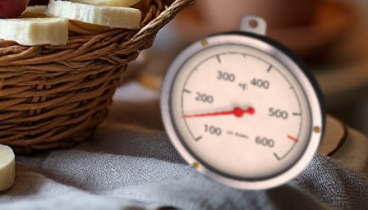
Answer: 150 °F
